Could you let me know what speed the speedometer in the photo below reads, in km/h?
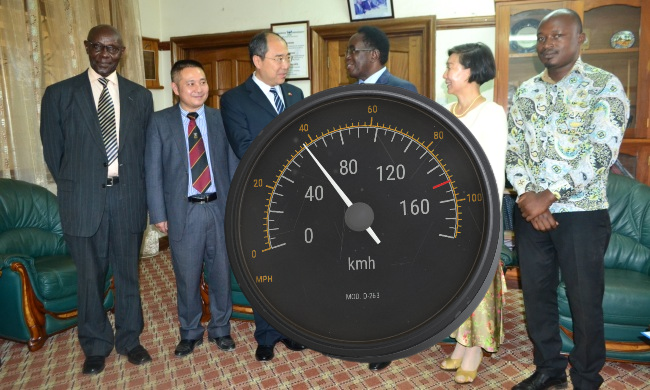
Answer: 60 km/h
